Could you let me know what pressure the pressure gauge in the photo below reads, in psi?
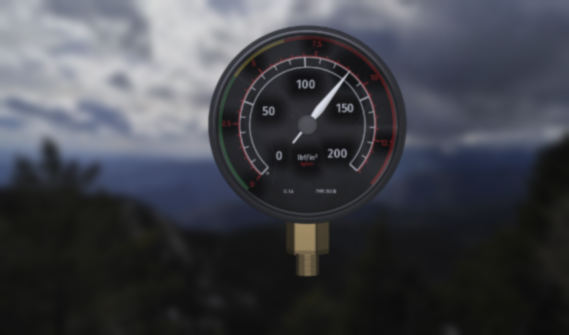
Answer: 130 psi
